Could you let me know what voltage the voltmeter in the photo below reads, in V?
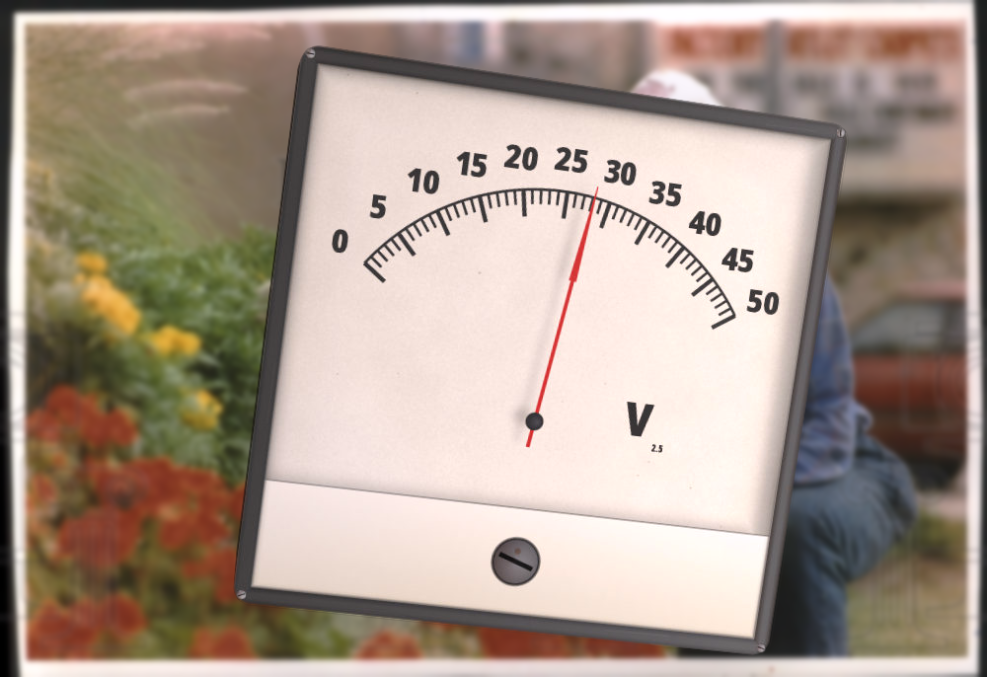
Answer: 28 V
